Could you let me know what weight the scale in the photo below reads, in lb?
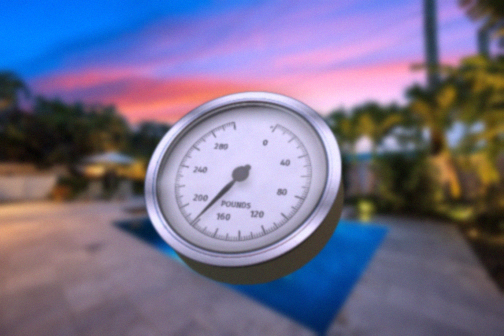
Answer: 180 lb
